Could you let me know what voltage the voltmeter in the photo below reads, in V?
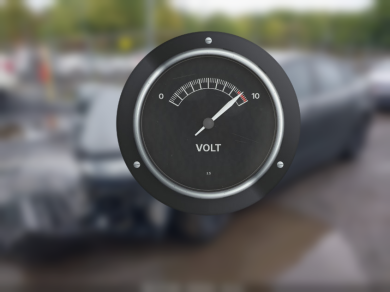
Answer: 9 V
